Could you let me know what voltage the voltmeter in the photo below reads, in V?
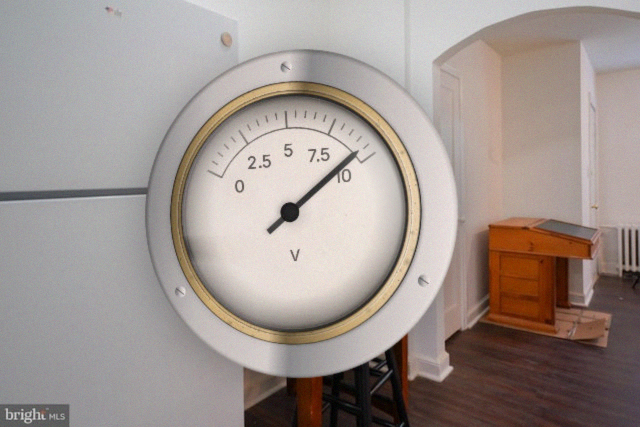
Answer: 9.5 V
